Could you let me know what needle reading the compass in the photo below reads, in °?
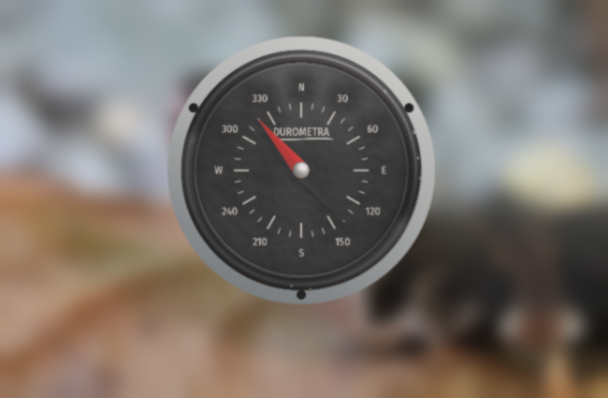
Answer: 320 °
